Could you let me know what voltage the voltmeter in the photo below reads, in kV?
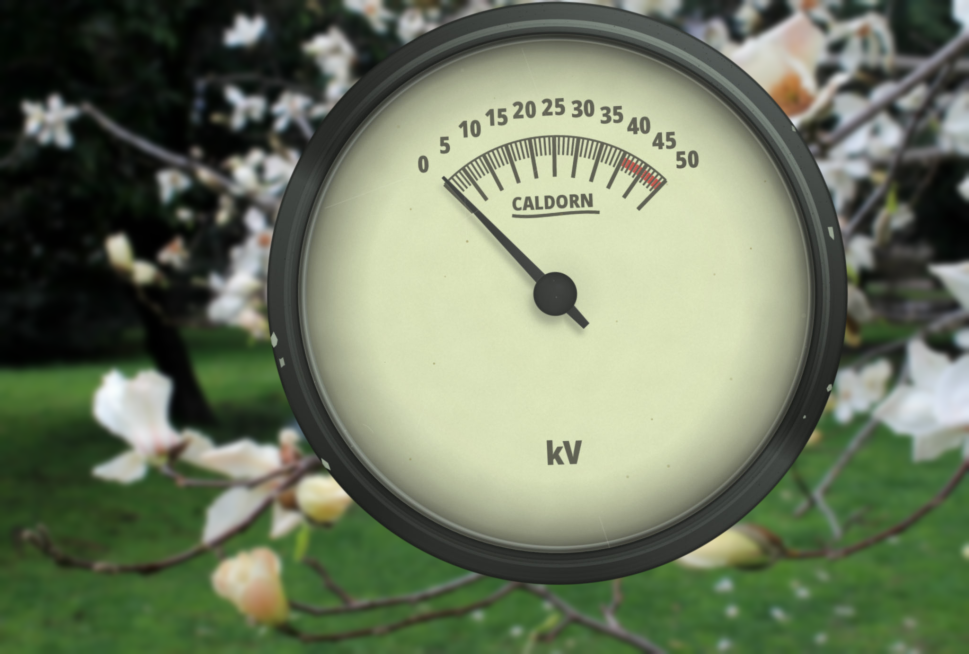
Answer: 1 kV
